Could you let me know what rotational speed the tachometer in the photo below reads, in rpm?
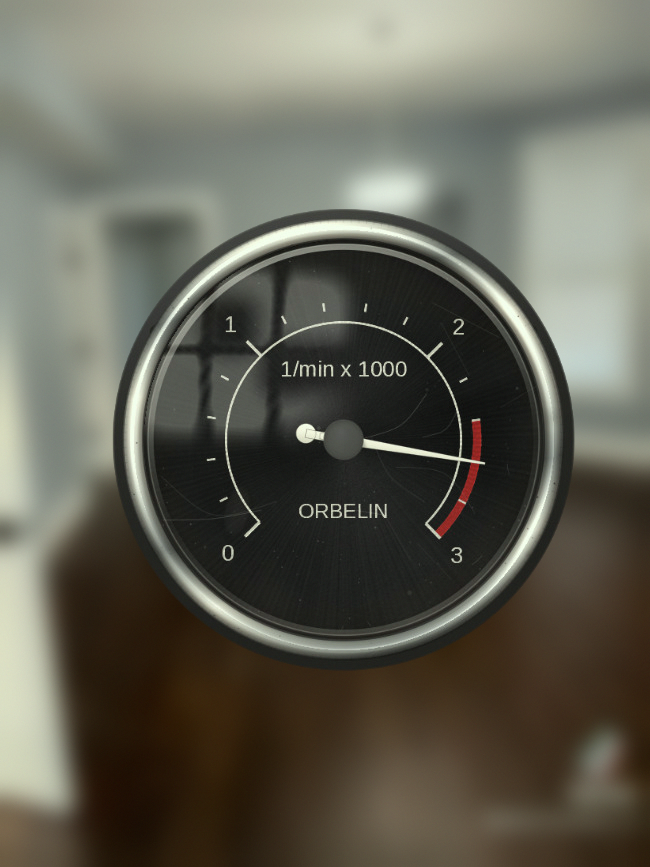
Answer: 2600 rpm
